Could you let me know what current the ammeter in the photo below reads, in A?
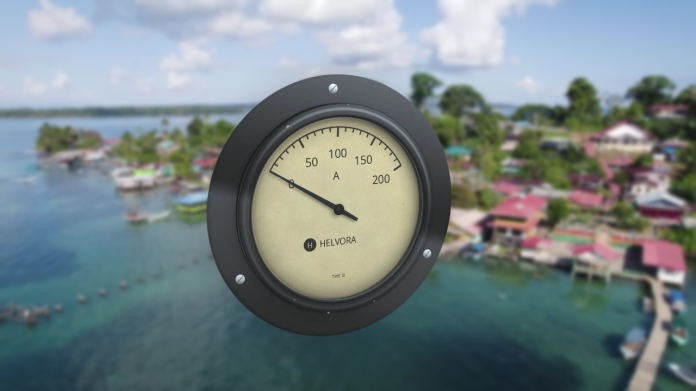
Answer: 0 A
